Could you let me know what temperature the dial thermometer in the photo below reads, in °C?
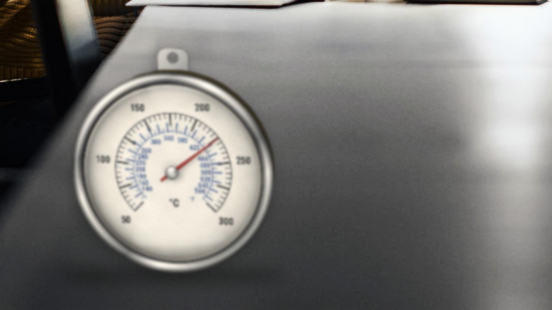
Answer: 225 °C
